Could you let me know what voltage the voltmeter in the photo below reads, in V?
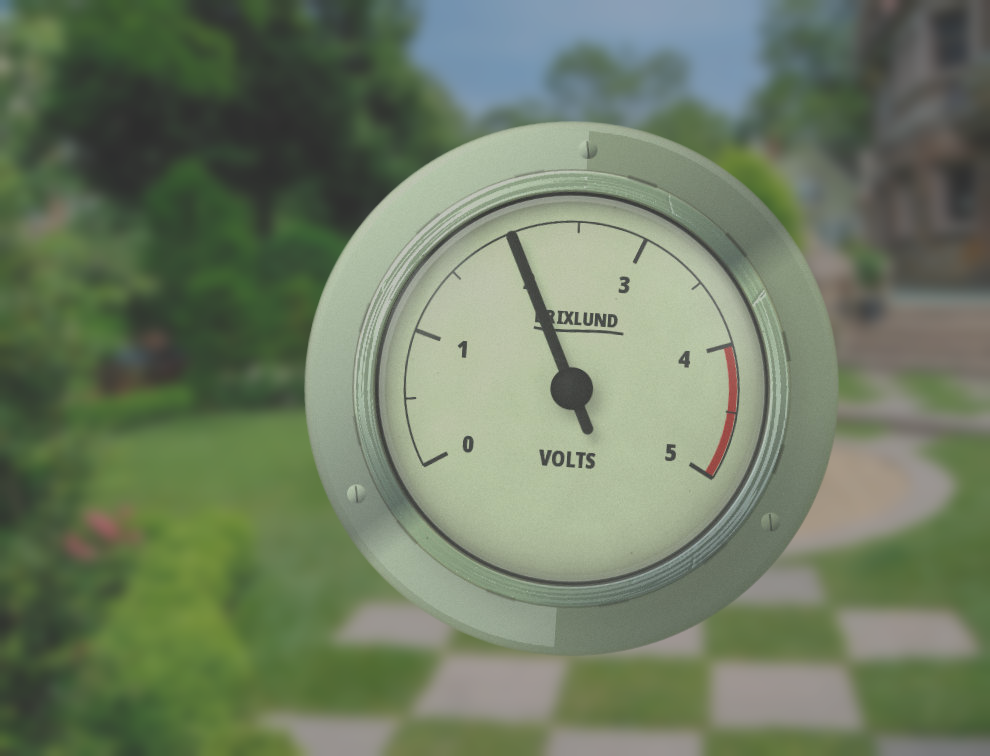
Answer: 2 V
